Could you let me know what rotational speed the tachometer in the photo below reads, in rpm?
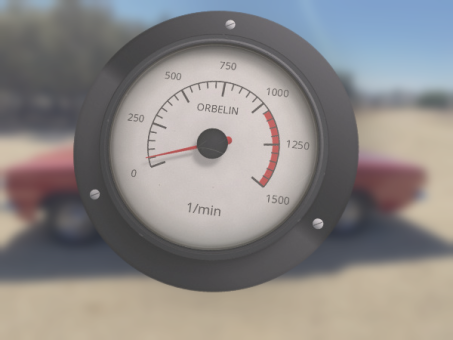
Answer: 50 rpm
